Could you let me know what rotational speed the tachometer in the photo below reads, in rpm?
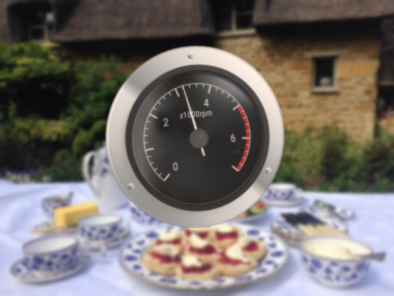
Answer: 3200 rpm
